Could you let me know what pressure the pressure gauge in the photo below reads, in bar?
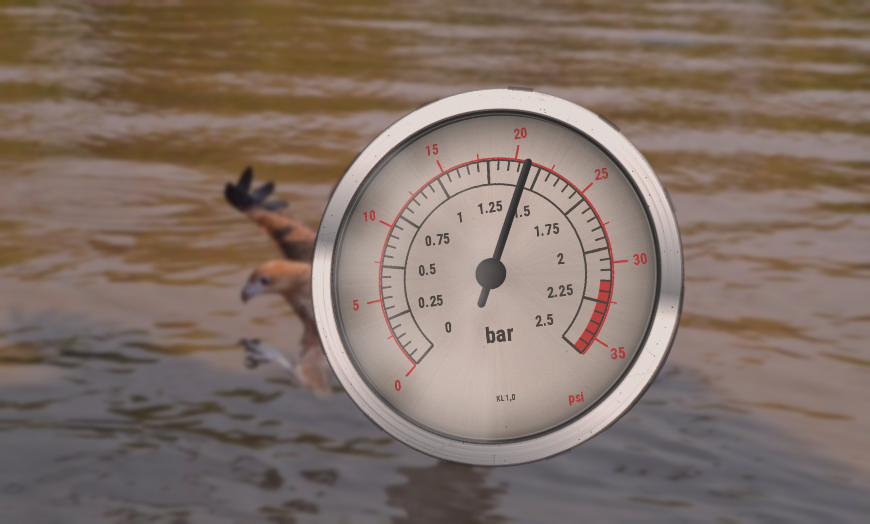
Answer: 1.45 bar
